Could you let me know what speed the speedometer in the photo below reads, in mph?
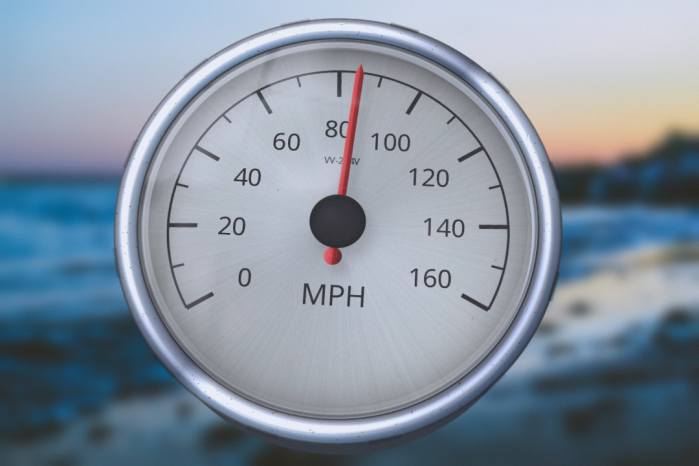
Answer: 85 mph
